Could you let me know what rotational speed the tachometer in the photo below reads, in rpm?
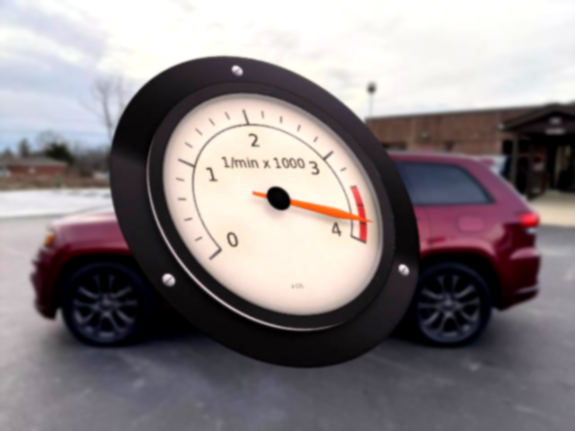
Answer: 3800 rpm
